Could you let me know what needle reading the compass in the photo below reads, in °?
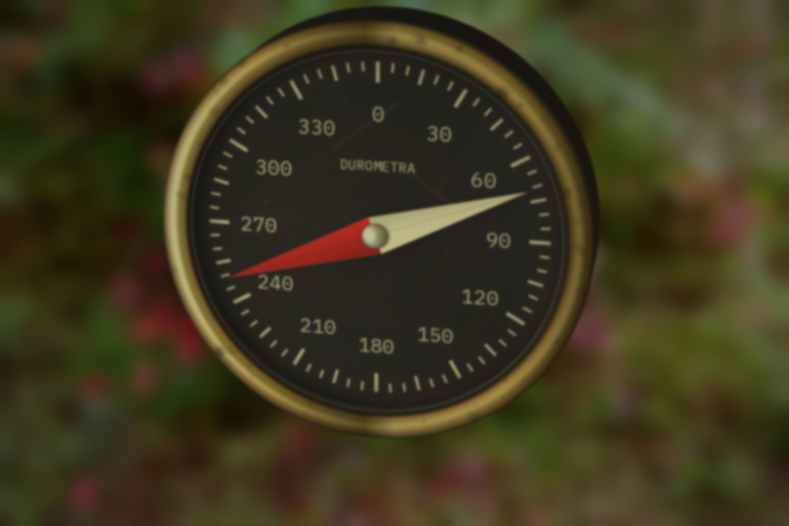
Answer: 250 °
